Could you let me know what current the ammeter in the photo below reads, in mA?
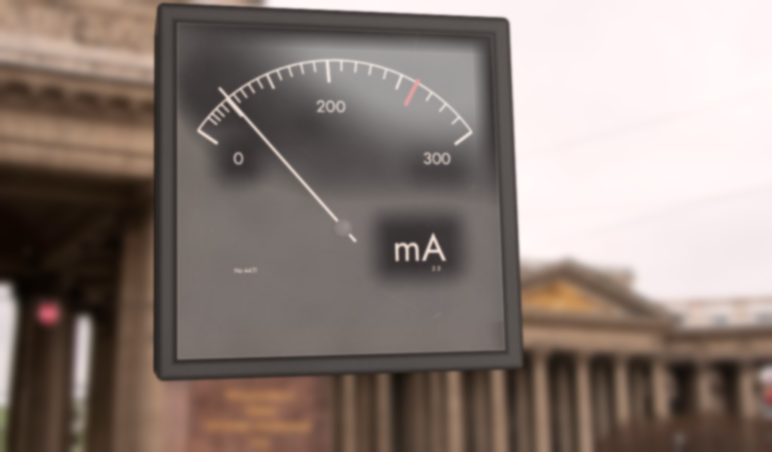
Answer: 100 mA
